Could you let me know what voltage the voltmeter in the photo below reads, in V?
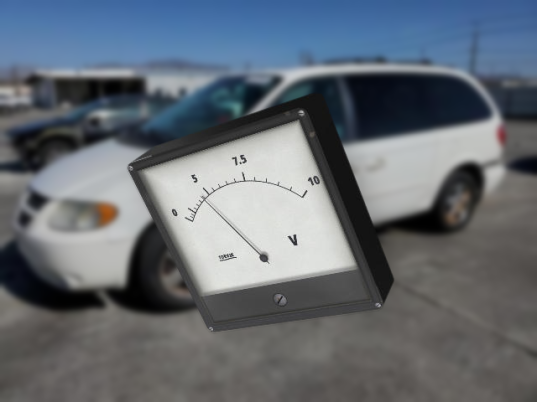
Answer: 4.5 V
